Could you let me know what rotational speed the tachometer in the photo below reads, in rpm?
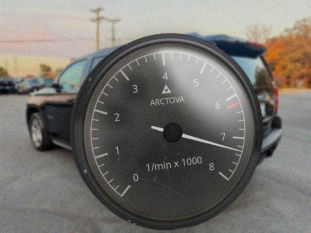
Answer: 7300 rpm
